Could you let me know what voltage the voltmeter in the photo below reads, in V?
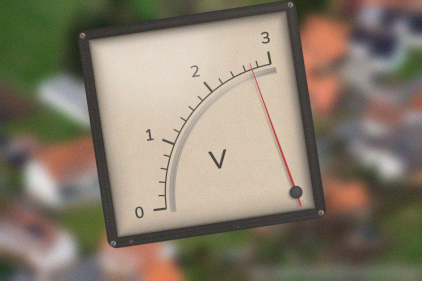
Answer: 2.7 V
